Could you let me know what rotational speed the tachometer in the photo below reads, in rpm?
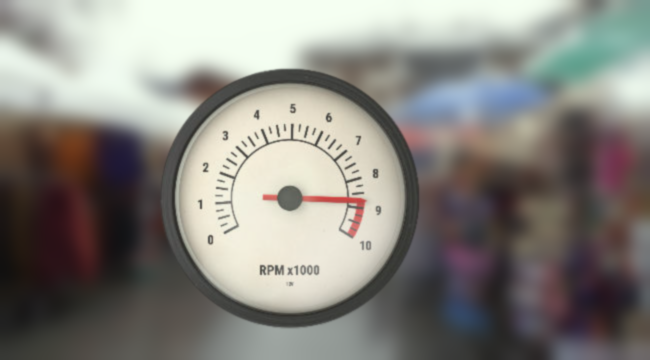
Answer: 8750 rpm
